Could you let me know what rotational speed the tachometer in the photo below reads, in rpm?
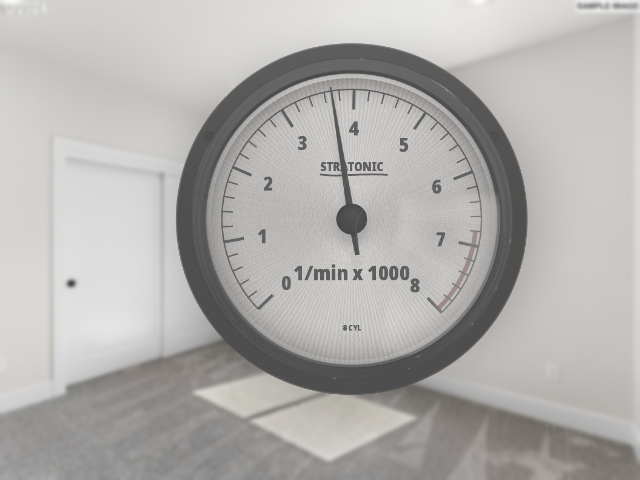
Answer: 3700 rpm
